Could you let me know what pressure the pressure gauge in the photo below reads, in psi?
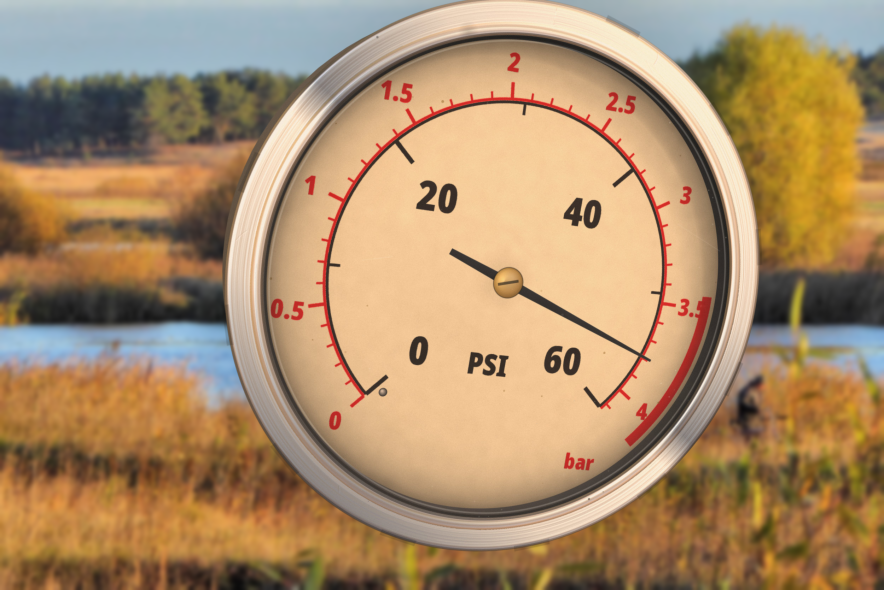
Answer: 55 psi
